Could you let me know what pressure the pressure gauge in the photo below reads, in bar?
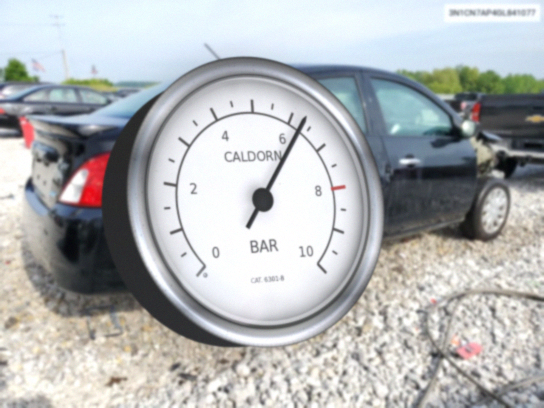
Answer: 6.25 bar
